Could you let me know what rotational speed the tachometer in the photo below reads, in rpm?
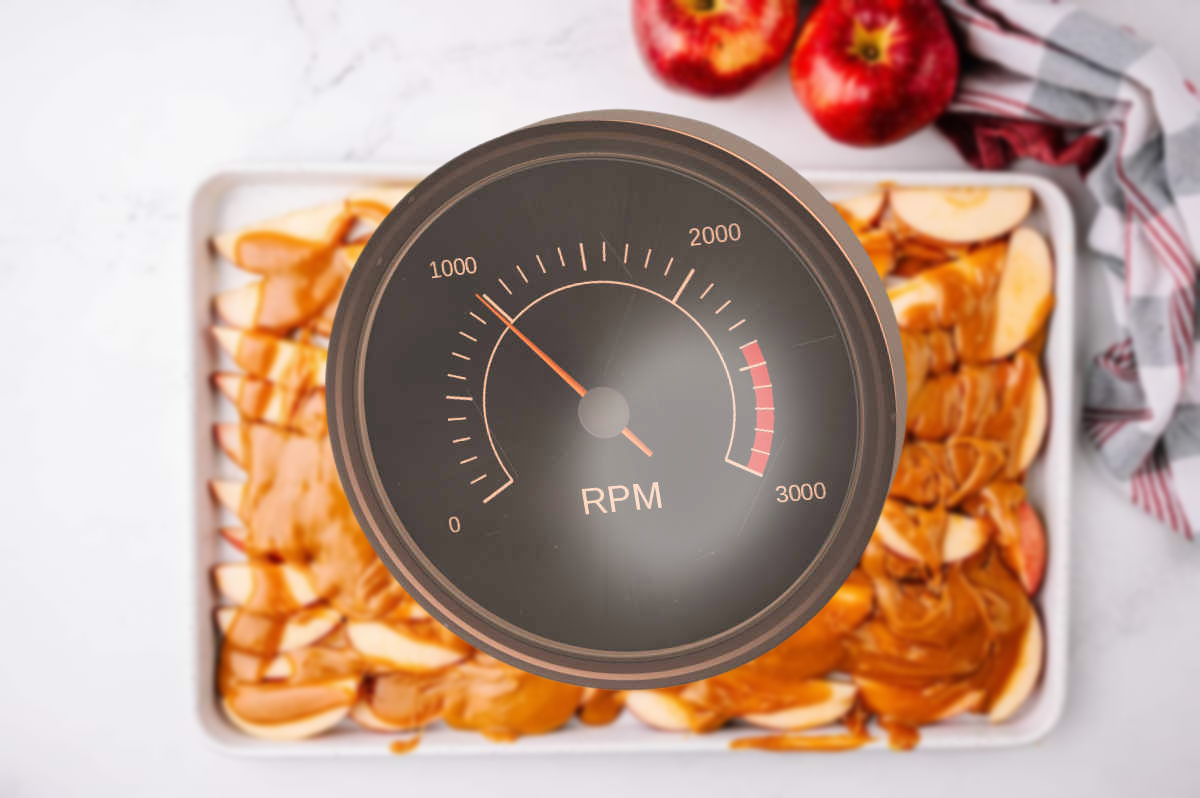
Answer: 1000 rpm
